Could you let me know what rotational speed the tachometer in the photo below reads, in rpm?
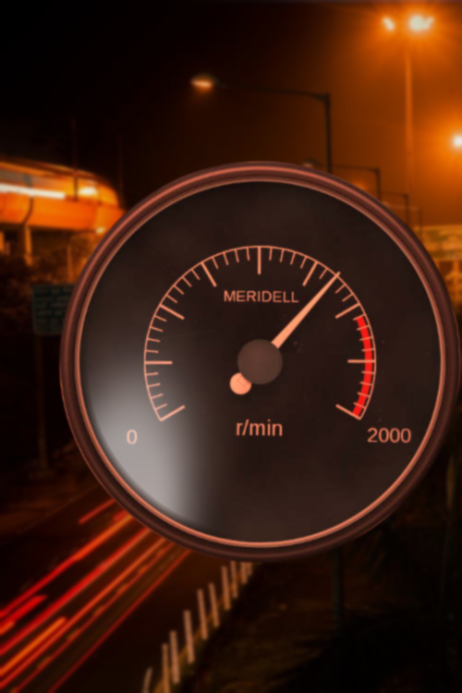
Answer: 1350 rpm
